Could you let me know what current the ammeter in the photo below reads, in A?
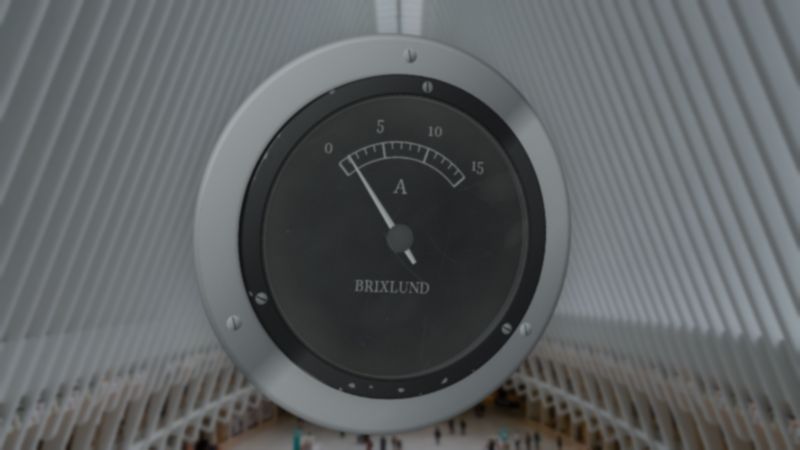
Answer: 1 A
